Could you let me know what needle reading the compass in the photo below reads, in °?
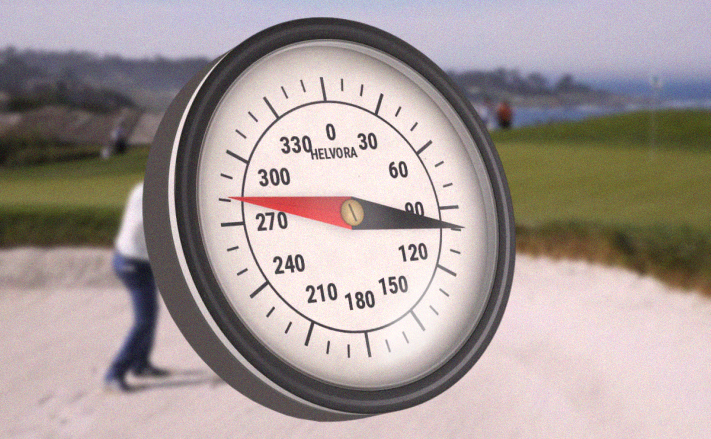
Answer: 280 °
